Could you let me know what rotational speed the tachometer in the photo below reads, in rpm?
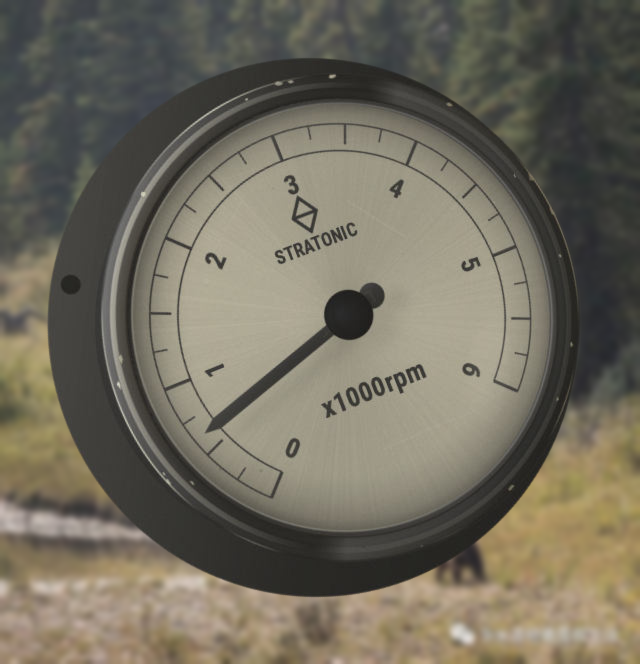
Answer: 625 rpm
